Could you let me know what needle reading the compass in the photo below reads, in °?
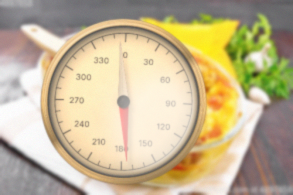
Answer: 175 °
